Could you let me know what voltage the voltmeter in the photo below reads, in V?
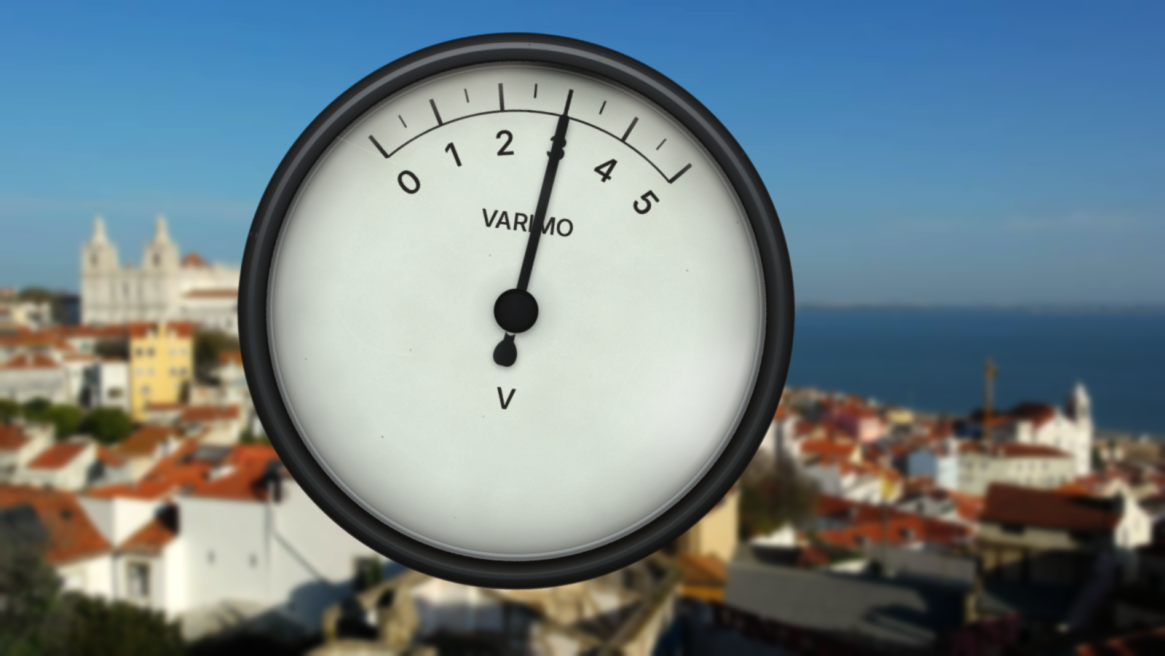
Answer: 3 V
